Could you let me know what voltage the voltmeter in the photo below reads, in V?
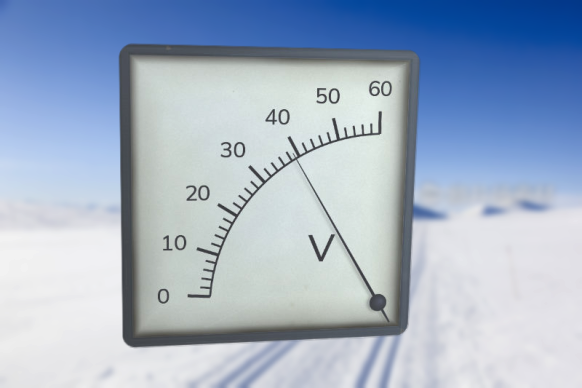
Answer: 39 V
